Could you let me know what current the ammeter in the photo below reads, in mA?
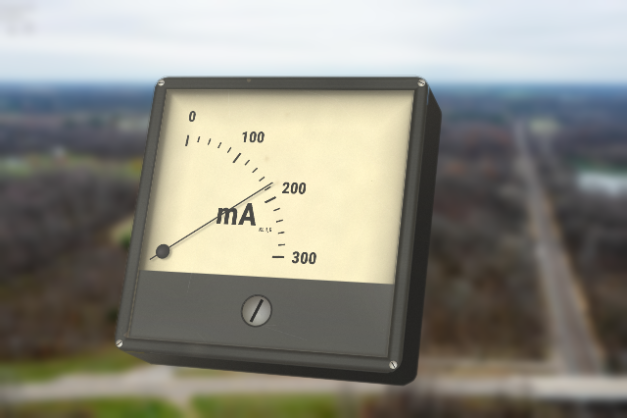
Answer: 180 mA
